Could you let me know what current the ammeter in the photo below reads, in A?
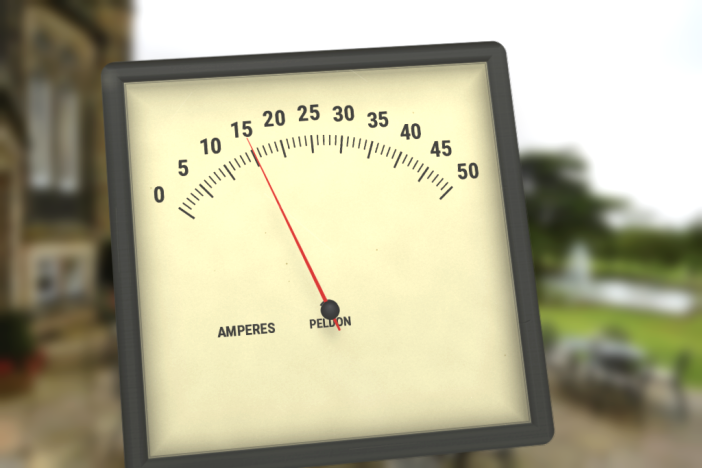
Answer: 15 A
